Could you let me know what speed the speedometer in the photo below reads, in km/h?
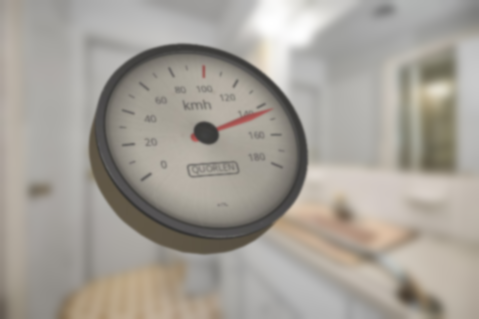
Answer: 145 km/h
